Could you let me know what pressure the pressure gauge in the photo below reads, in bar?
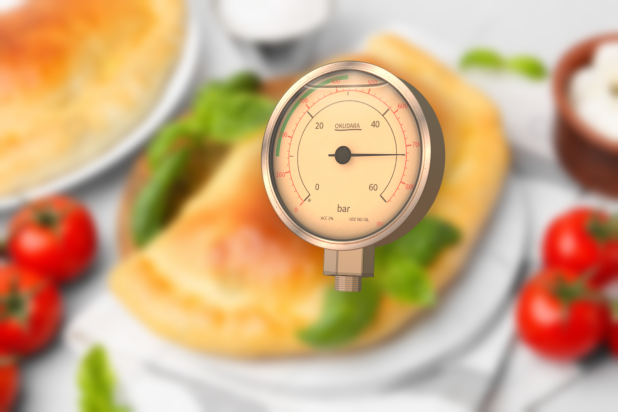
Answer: 50 bar
